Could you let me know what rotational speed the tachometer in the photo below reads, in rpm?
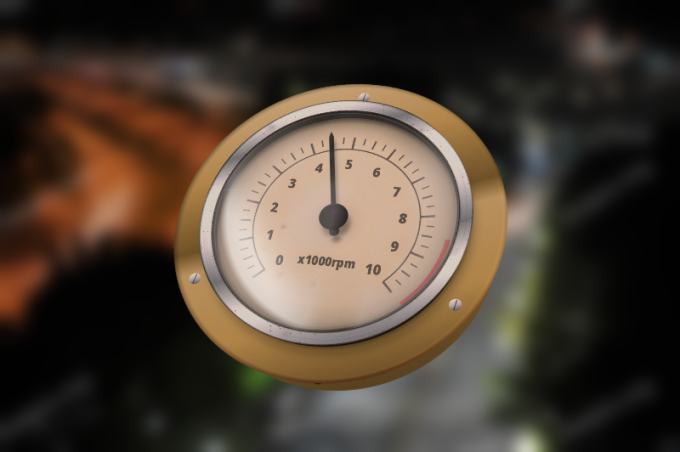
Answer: 4500 rpm
